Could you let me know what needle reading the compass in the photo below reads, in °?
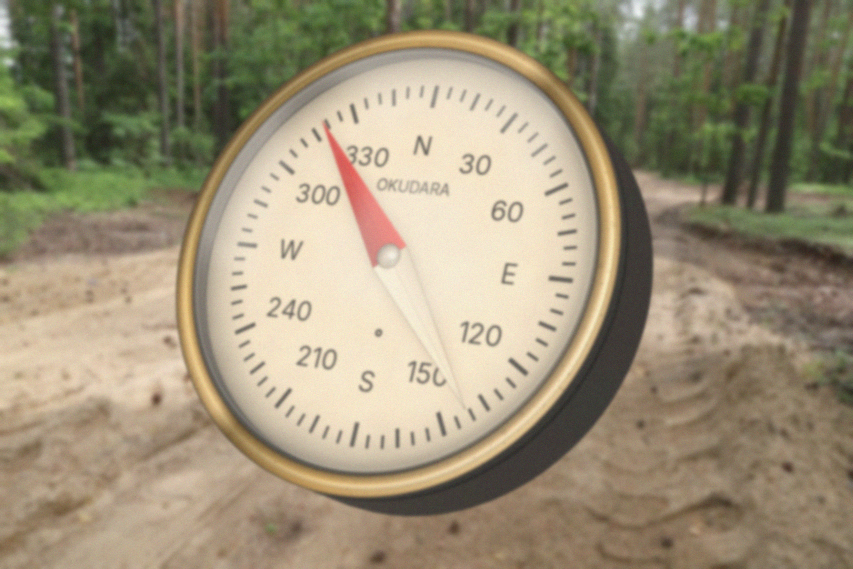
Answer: 320 °
